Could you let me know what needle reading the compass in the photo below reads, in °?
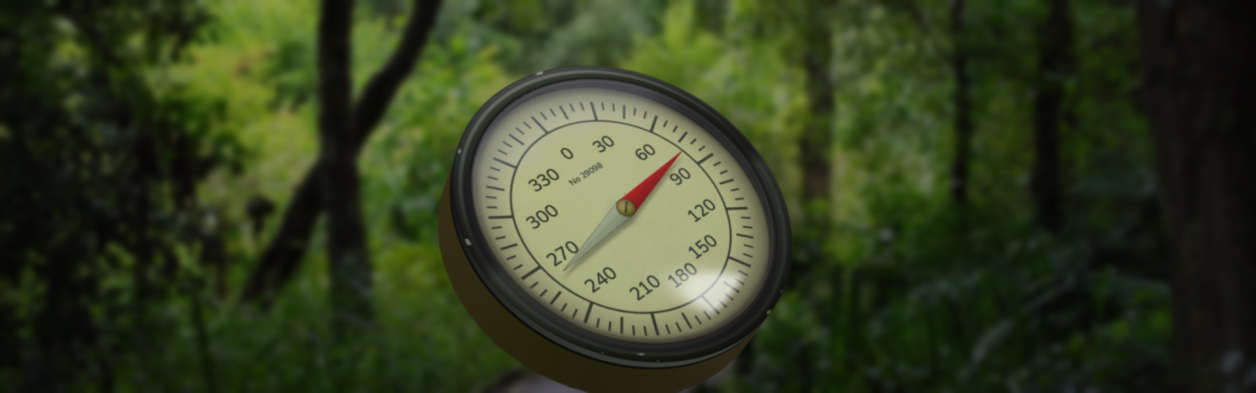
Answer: 80 °
